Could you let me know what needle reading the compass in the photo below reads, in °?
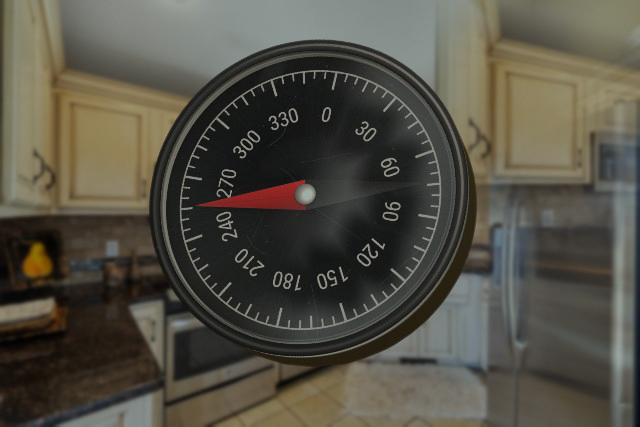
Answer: 255 °
